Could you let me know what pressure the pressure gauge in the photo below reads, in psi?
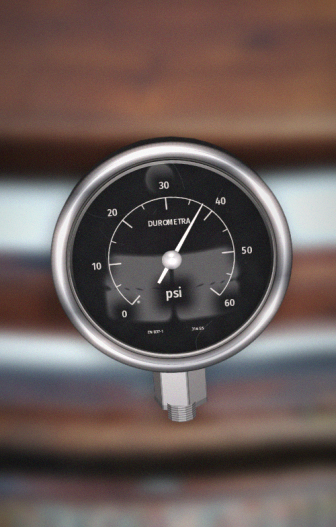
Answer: 37.5 psi
